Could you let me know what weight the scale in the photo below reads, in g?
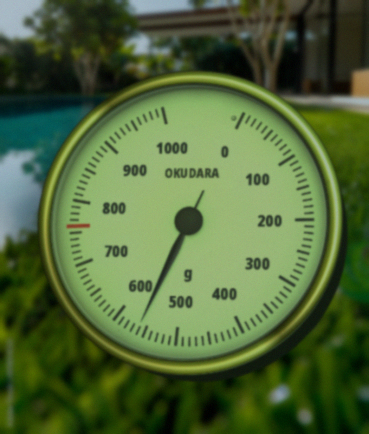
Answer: 560 g
